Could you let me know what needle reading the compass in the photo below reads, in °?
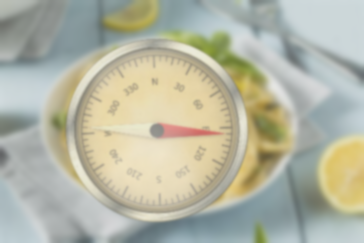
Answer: 95 °
